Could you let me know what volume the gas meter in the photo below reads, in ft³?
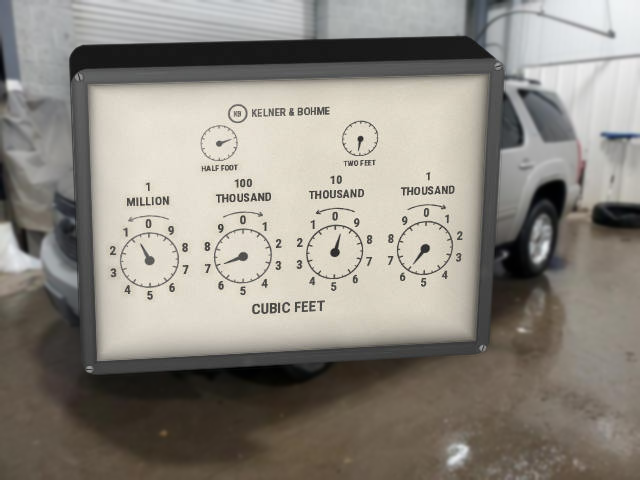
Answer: 69600 ft³
